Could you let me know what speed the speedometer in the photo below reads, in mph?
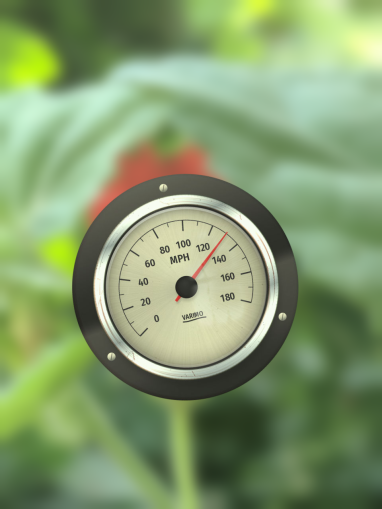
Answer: 130 mph
